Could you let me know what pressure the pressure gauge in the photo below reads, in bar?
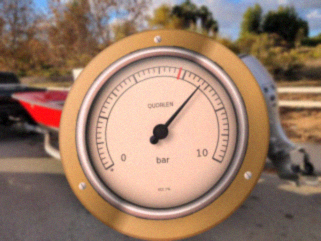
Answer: 6.8 bar
